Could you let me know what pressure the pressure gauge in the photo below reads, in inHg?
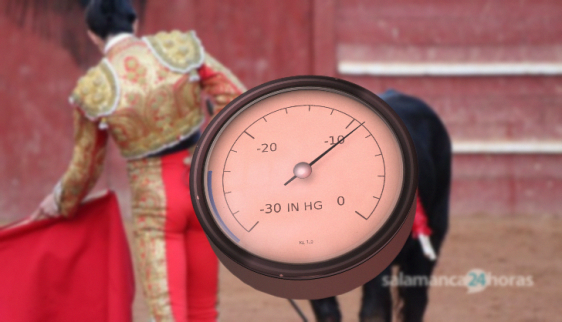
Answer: -9 inHg
